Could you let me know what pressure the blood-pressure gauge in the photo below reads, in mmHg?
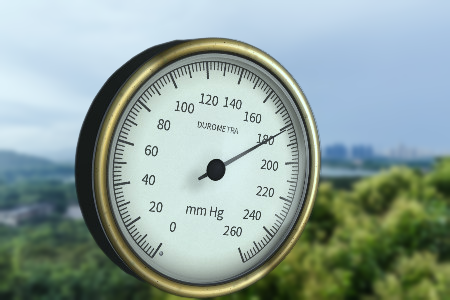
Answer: 180 mmHg
